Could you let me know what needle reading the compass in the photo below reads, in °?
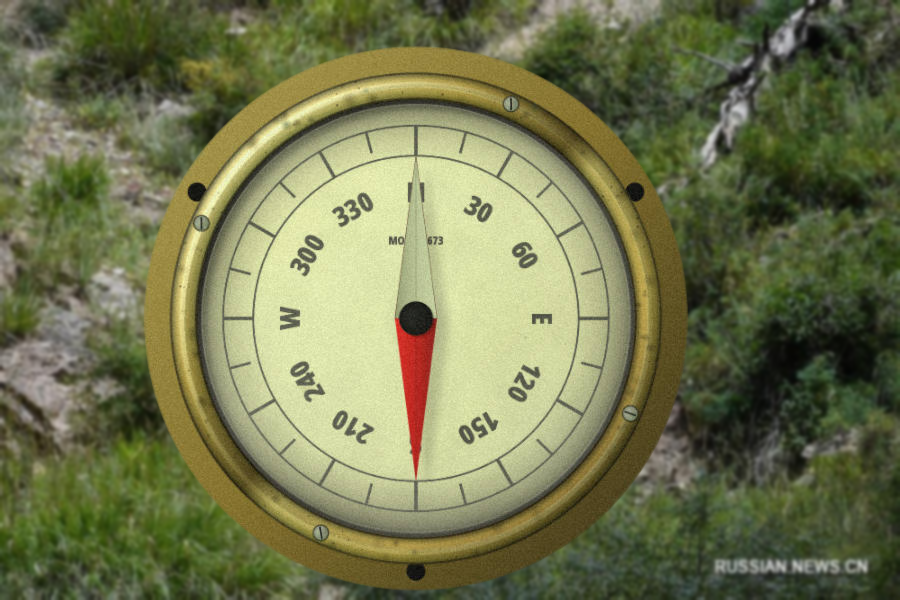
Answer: 180 °
